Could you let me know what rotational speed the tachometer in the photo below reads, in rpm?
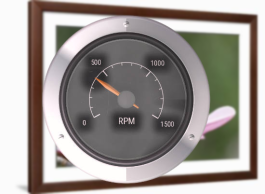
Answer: 400 rpm
